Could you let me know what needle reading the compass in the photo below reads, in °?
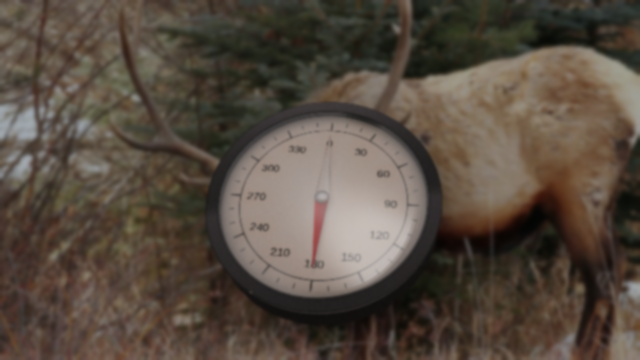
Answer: 180 °
